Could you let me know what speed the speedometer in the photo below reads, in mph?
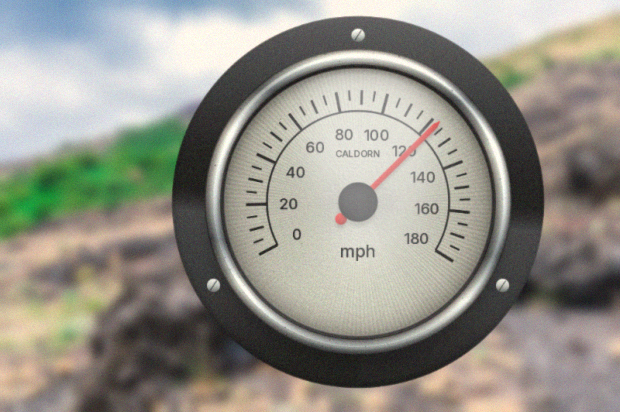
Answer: 122.5 mph
